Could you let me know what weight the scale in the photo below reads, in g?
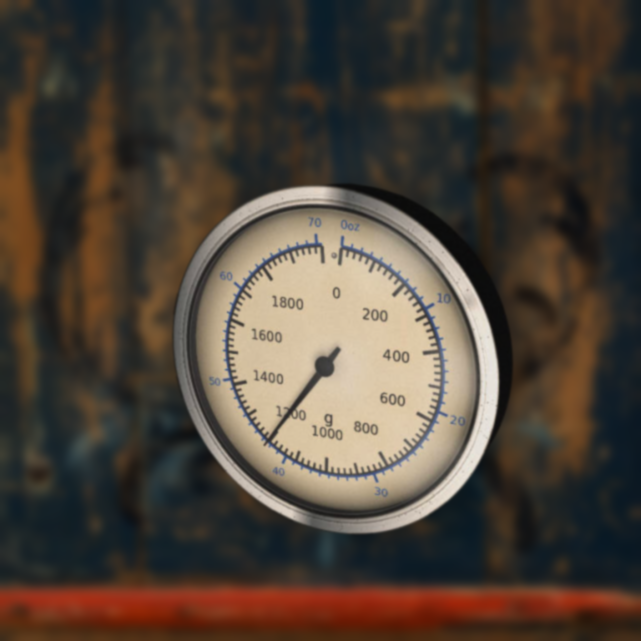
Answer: 1200 g
